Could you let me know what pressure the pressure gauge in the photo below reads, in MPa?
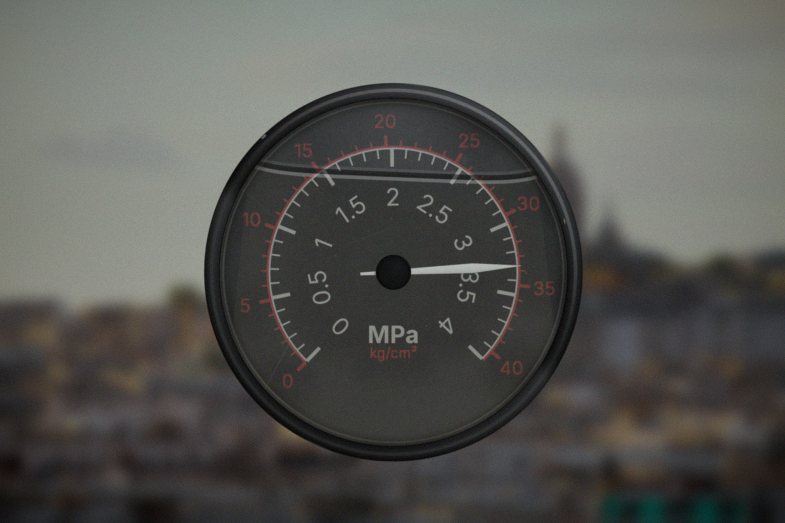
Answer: 3.3 MPa
